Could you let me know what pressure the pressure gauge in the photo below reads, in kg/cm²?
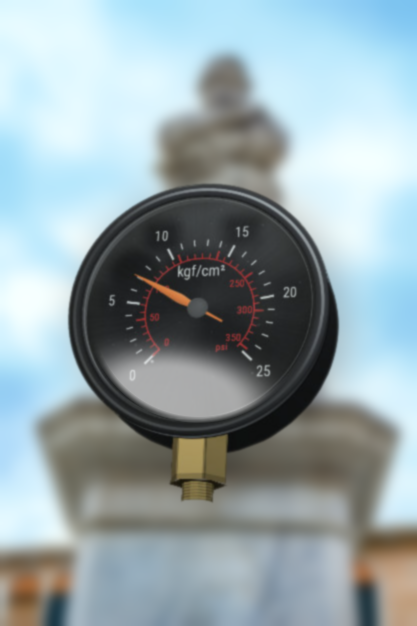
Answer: 7 kg/cm²
